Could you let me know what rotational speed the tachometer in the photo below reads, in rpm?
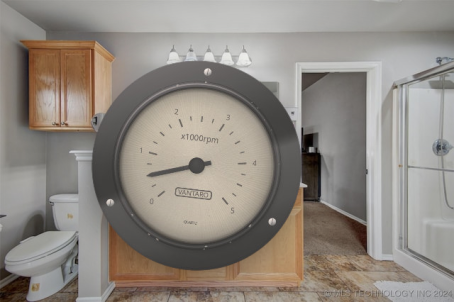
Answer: 500 rpm
